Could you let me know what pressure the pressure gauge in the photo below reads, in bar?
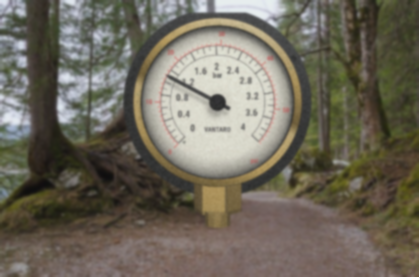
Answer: 1.1 bar
